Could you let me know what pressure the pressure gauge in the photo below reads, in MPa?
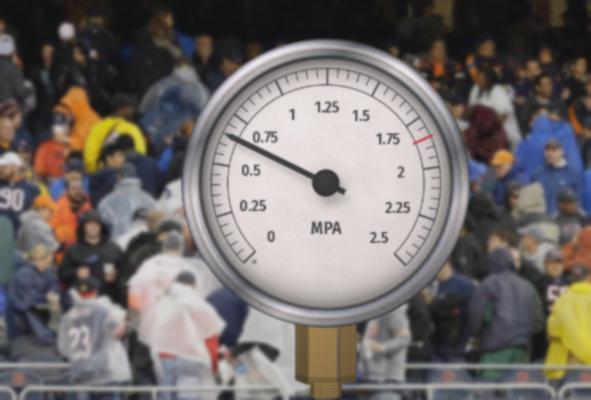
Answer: 0.65 MPa
